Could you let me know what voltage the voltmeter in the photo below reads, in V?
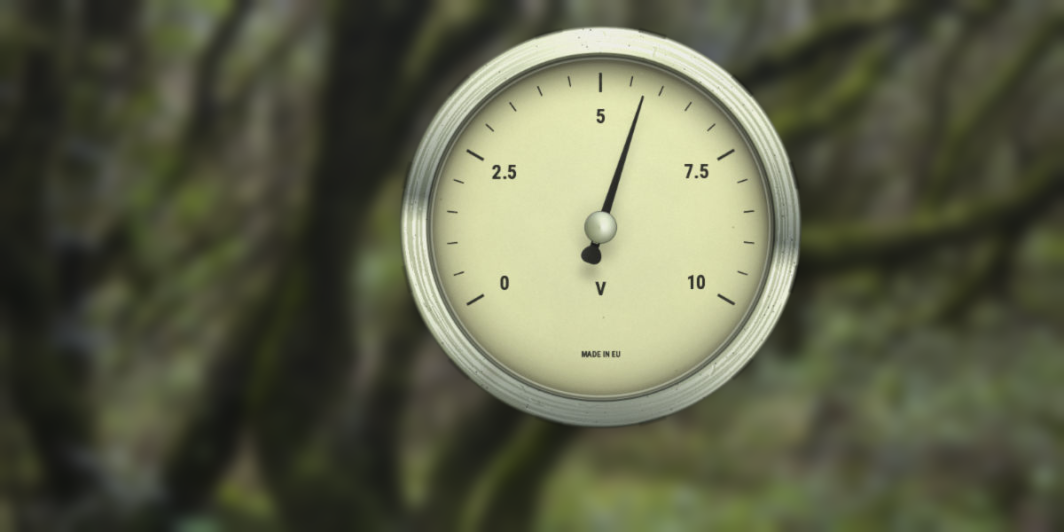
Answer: 5.75 V
